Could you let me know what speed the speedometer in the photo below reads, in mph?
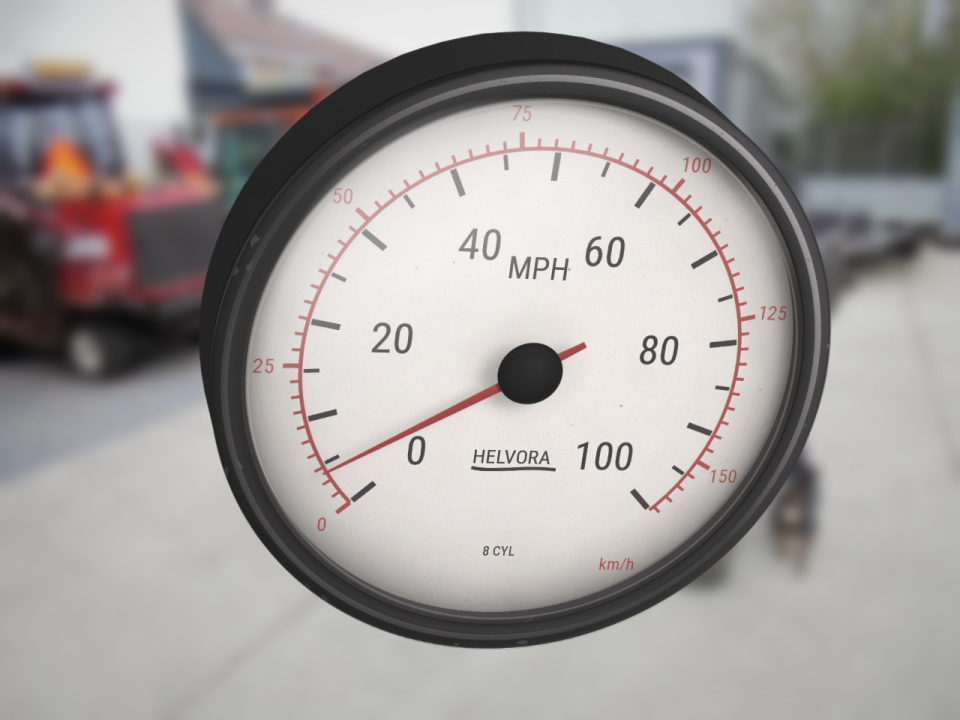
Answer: 5 mph
